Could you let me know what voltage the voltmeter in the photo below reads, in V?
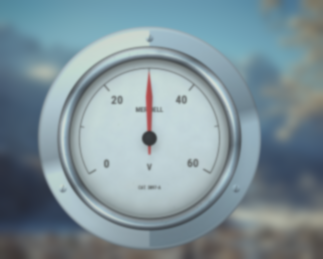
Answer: 30 V
